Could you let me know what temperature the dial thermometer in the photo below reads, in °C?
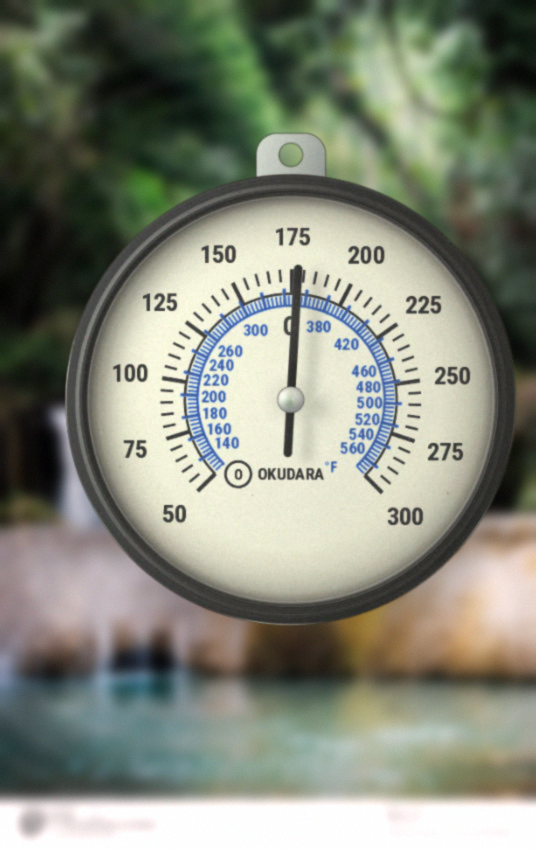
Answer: 177.5 °C
